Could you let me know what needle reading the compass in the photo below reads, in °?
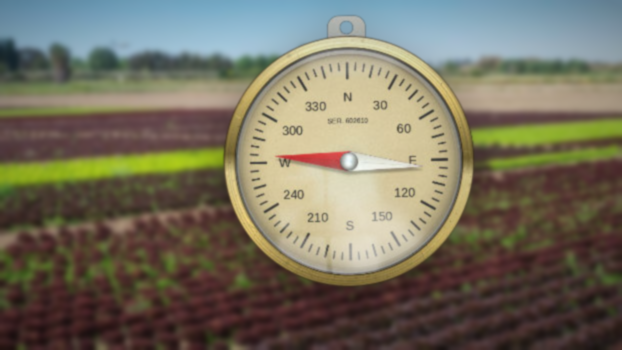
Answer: 275 °
